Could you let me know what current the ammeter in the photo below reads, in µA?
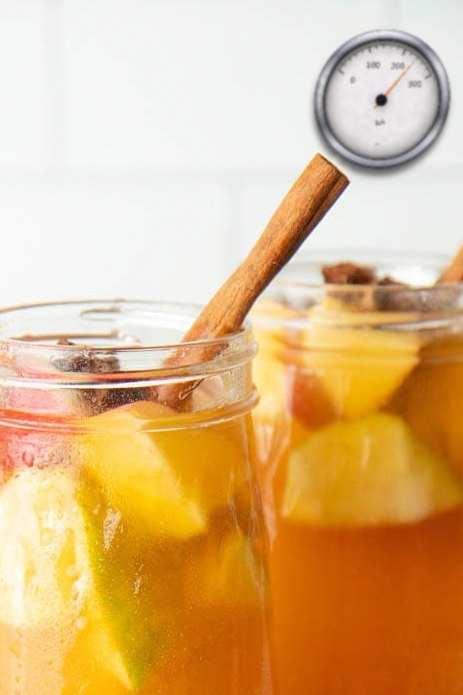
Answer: 240 µA
